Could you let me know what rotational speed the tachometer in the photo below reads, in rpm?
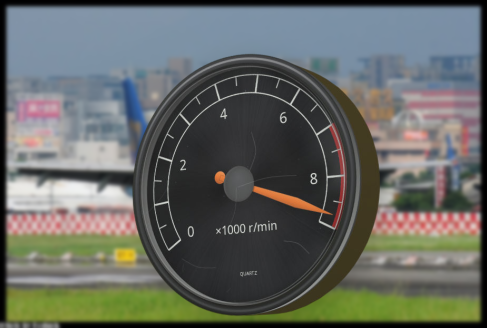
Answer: 8750 rpm
